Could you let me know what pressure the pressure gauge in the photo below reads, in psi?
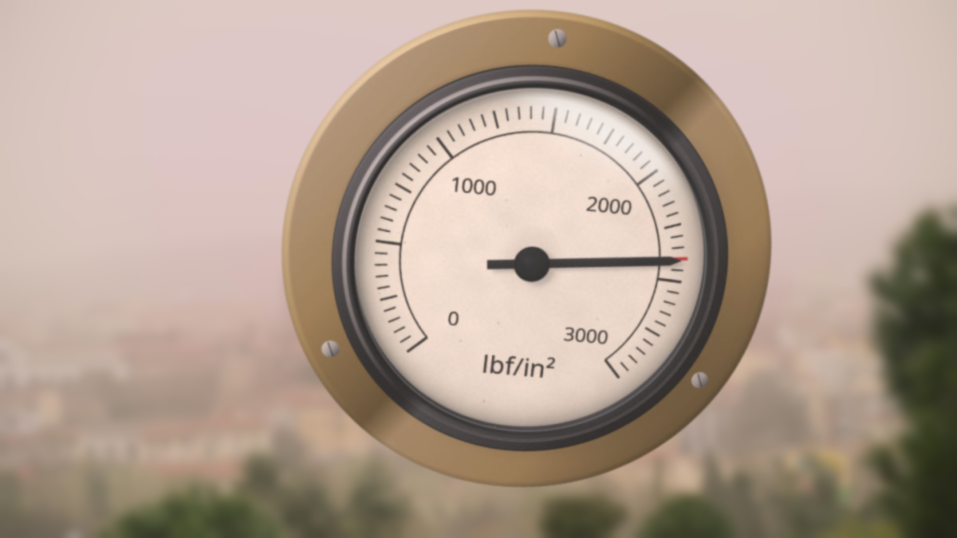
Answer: 2400 psi
